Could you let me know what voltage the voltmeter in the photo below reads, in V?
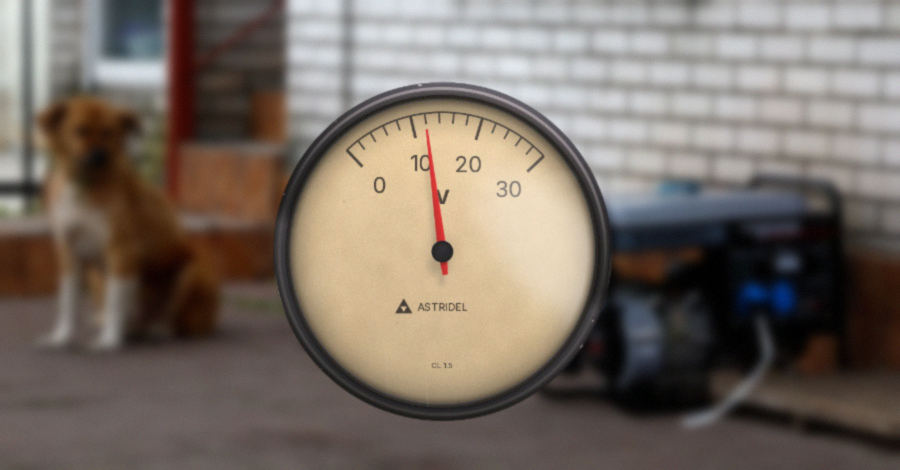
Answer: 12 V
